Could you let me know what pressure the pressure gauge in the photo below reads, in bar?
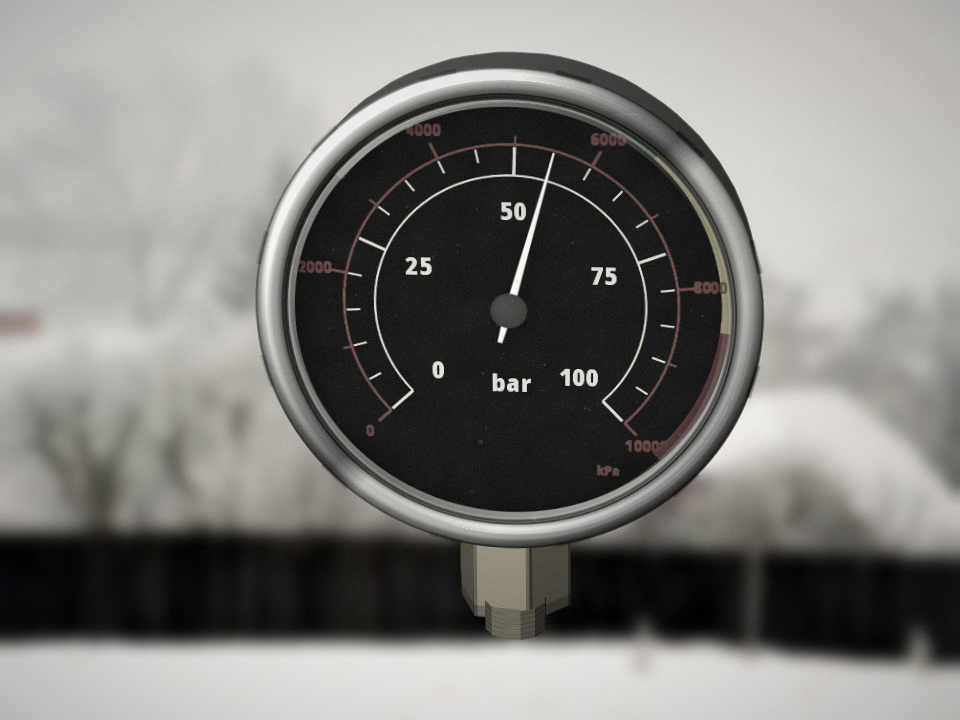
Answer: 55 bar
